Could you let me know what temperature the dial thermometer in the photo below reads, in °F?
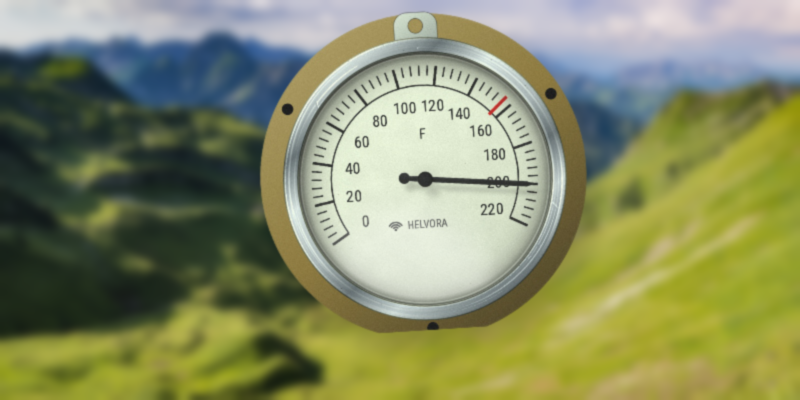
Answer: 200 °F
